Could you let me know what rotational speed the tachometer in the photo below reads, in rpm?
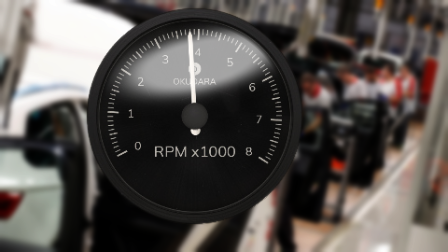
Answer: 3800 rpm
